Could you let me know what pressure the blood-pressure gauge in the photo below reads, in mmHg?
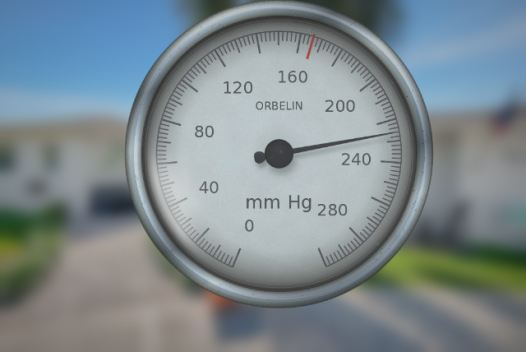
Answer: 226 mmHg
